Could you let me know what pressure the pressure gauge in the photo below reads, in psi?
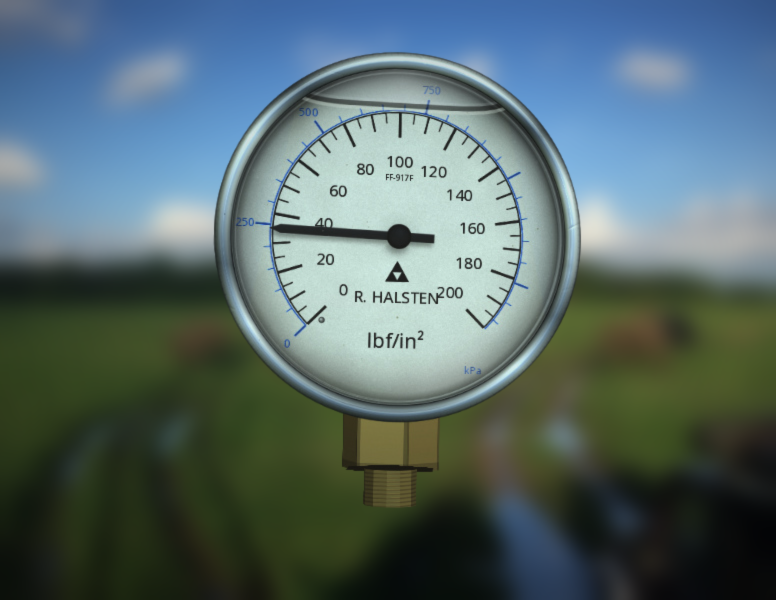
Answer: 35 psi
